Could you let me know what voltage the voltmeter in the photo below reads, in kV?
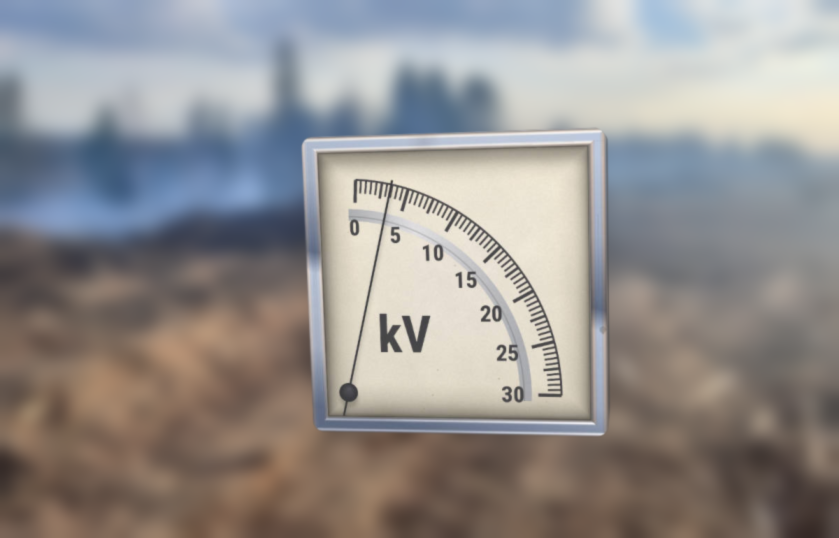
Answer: 3.5 kV
